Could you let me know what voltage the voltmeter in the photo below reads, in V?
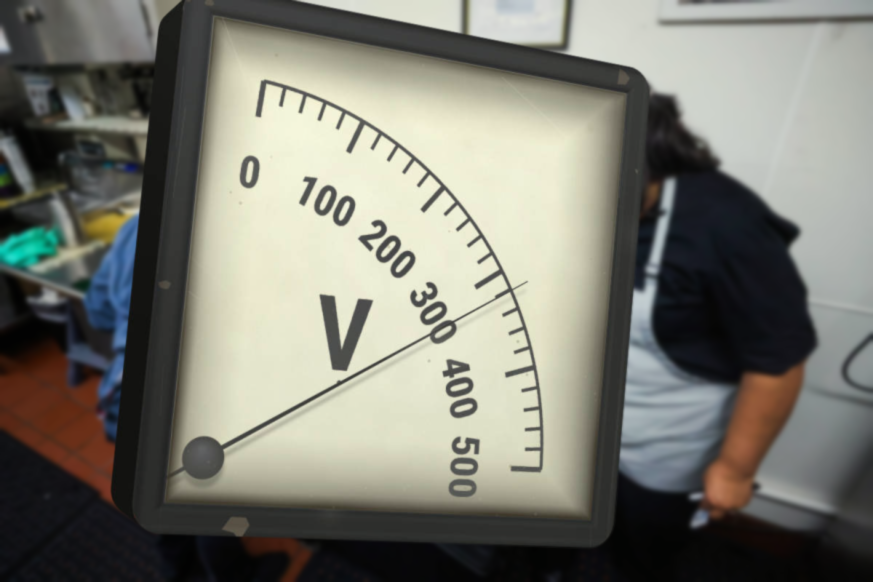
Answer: 320 V
